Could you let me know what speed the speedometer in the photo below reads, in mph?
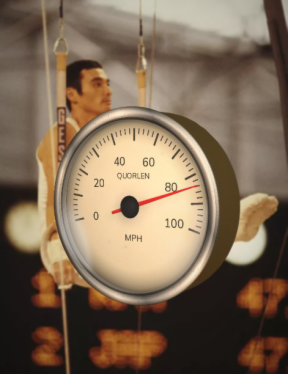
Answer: 84 mph
